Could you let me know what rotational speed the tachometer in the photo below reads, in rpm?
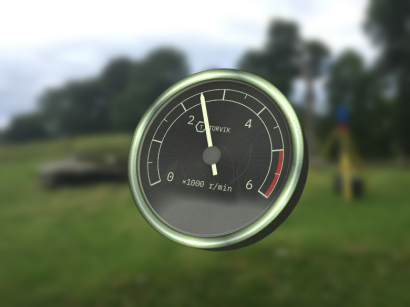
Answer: 2500 rpm
